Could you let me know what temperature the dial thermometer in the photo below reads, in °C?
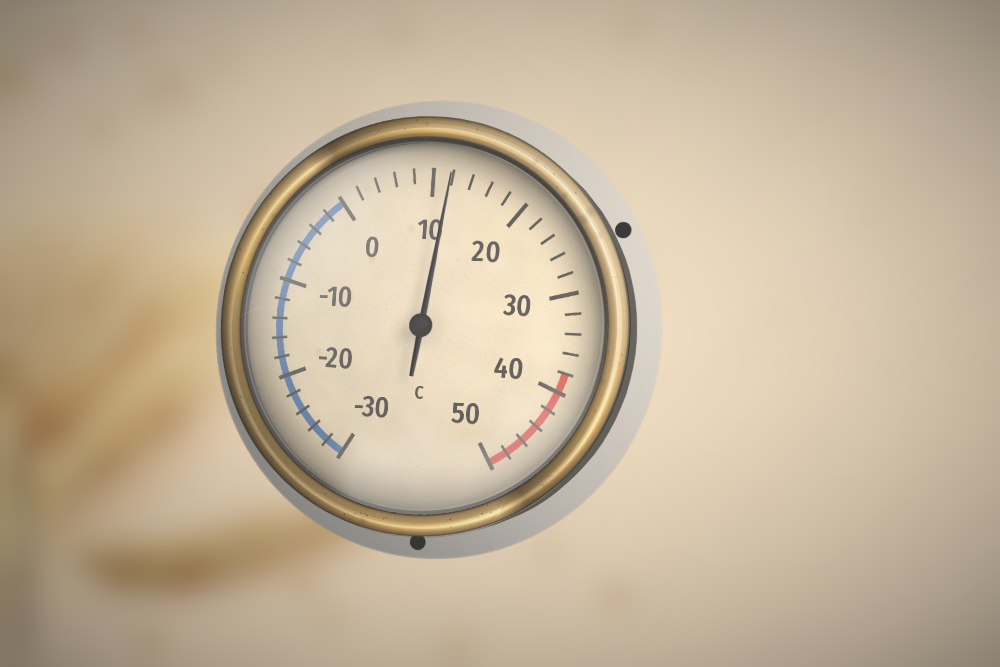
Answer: 12 °C
